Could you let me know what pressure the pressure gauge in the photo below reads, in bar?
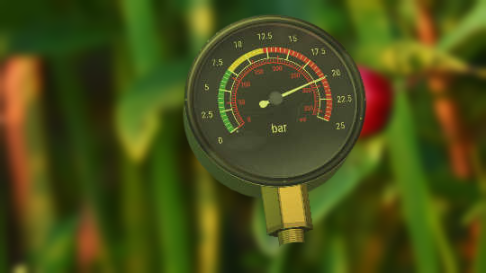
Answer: 20 bar
